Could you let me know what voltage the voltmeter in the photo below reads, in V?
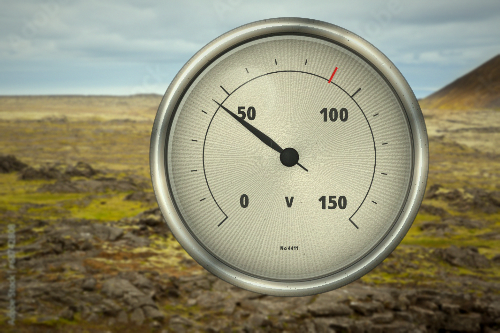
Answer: 45 V
